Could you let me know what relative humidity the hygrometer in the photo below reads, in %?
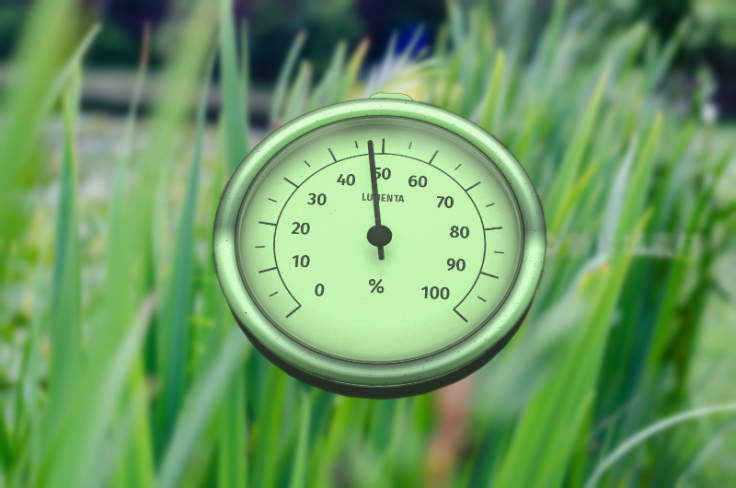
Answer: 47.5 %
